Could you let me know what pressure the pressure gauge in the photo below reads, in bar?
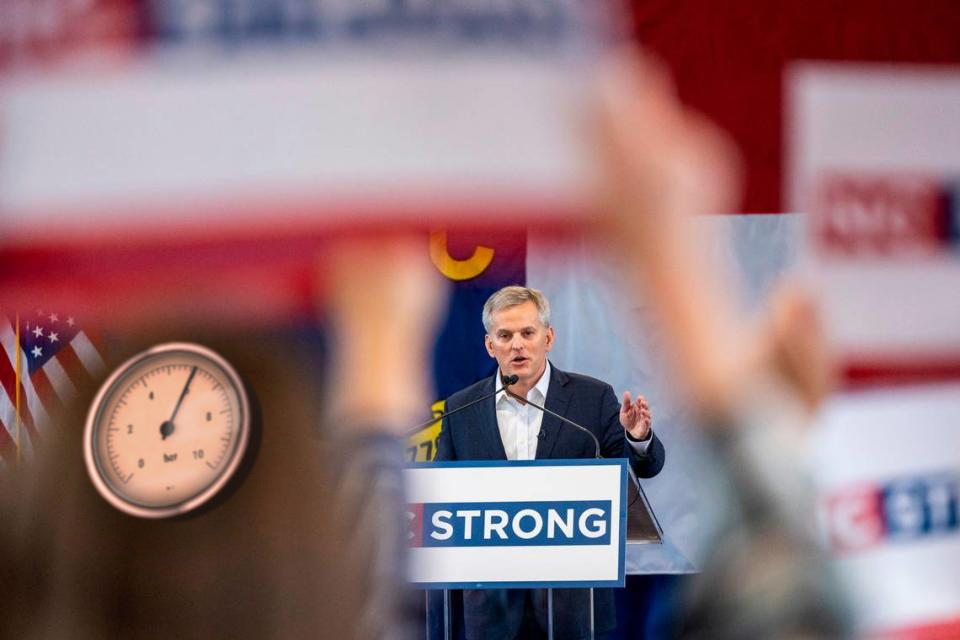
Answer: 6 bar
